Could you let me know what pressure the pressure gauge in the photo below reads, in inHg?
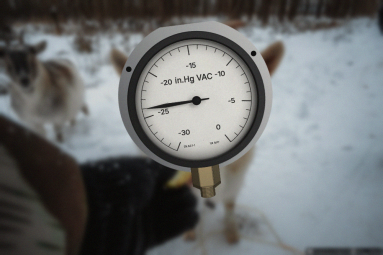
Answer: -24 inHg
